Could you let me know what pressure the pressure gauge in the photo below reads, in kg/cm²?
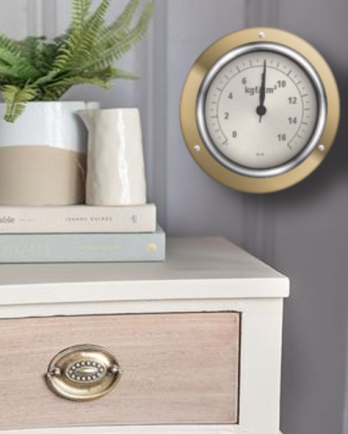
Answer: 8 kg/cm²
